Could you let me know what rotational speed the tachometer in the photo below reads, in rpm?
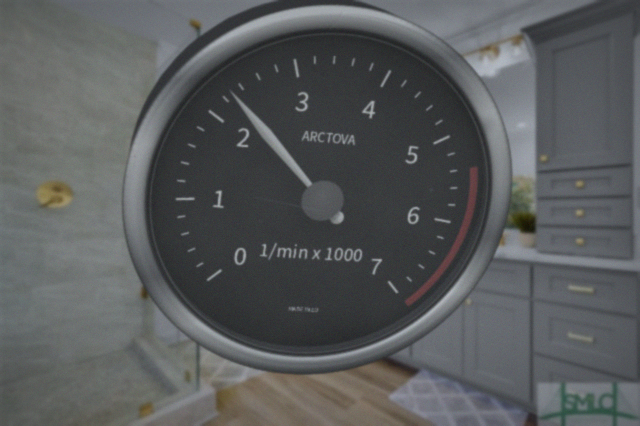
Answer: 2300 rpm
